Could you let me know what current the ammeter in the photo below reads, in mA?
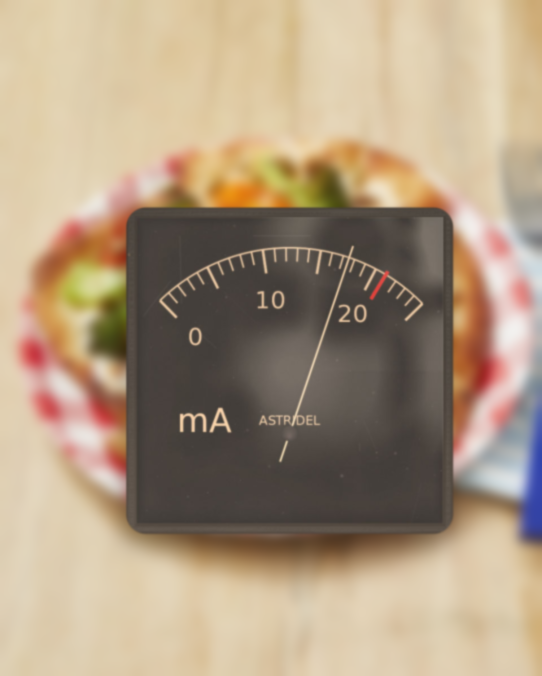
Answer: 17.5 mA
